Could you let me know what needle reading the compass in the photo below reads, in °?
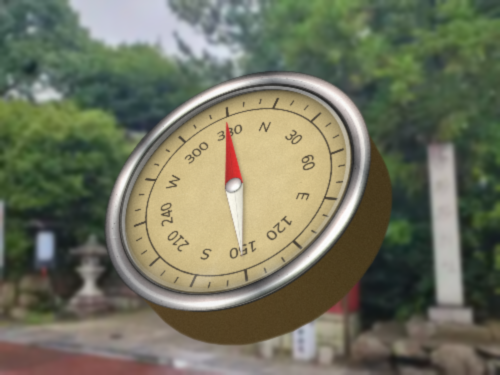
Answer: 330 °
